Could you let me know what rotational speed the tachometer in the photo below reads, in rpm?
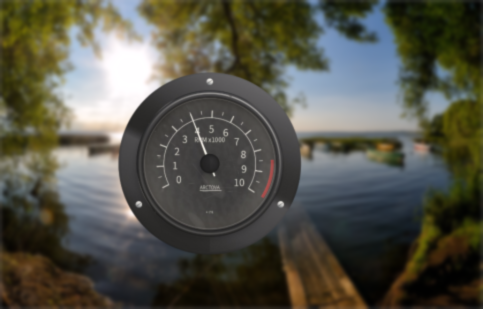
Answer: 4000 rpm
